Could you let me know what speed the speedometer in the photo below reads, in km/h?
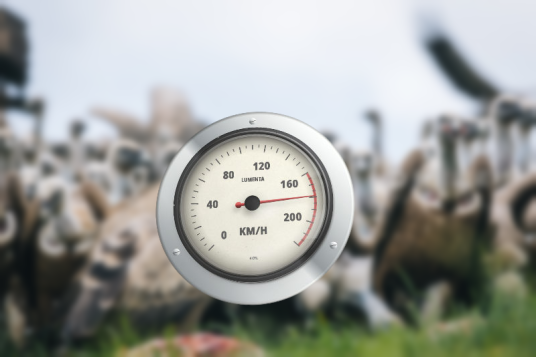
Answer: 180 km/h
